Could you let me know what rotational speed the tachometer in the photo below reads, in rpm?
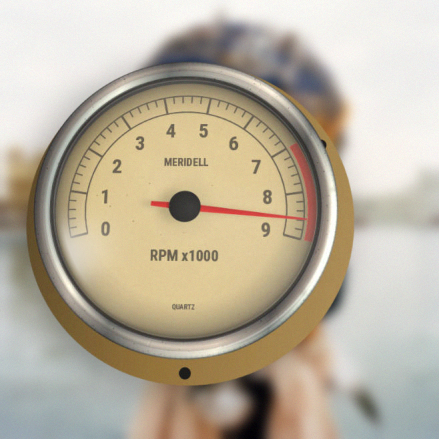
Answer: 8600 rpm
